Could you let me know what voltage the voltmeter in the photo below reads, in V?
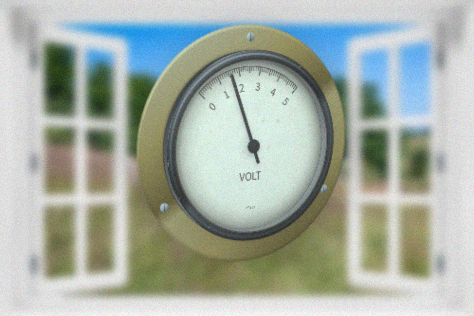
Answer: 1.5 V
